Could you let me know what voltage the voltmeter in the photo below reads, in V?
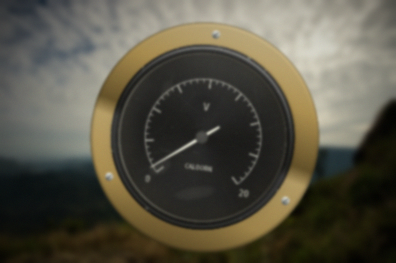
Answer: 0.5 V
